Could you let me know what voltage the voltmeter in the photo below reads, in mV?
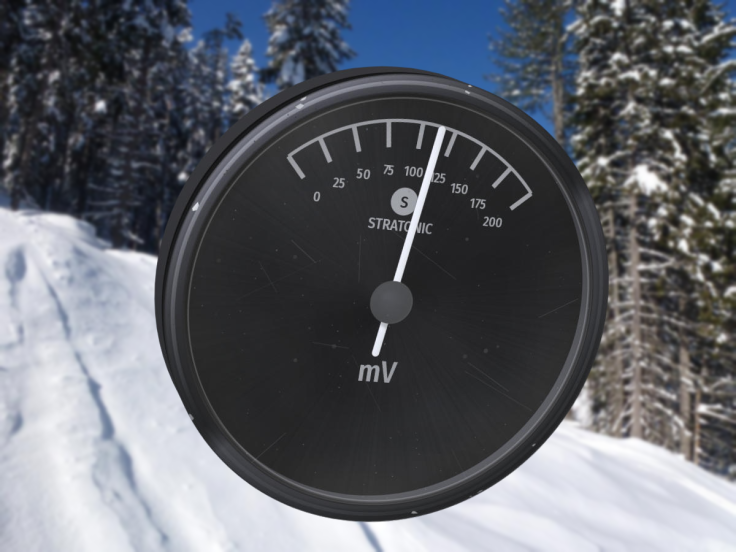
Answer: 112.5 mV
